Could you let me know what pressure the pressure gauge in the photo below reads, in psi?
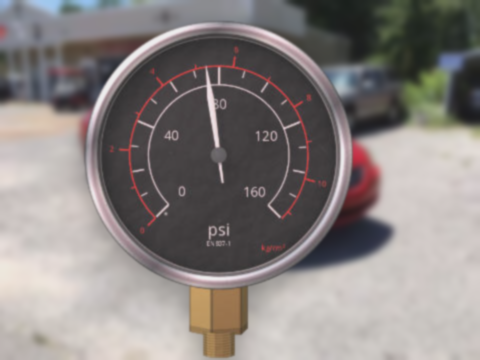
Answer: 75 psi
